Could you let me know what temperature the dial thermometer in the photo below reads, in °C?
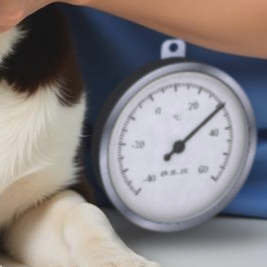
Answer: 30 °C
